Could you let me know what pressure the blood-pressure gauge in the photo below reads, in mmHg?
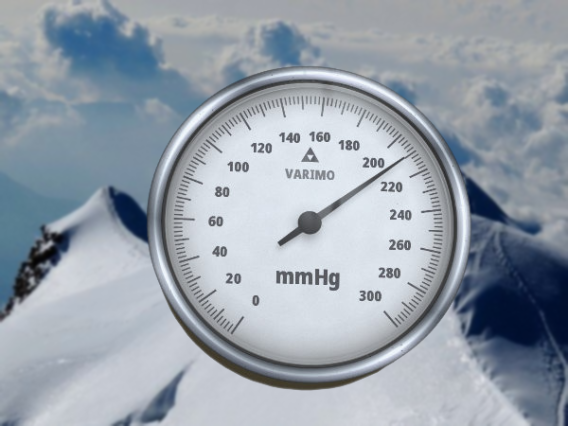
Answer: 210 mmHg
